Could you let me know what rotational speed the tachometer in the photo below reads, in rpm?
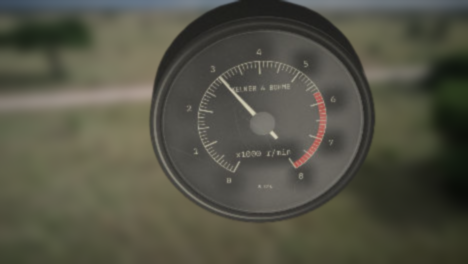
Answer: 3000 rpm
